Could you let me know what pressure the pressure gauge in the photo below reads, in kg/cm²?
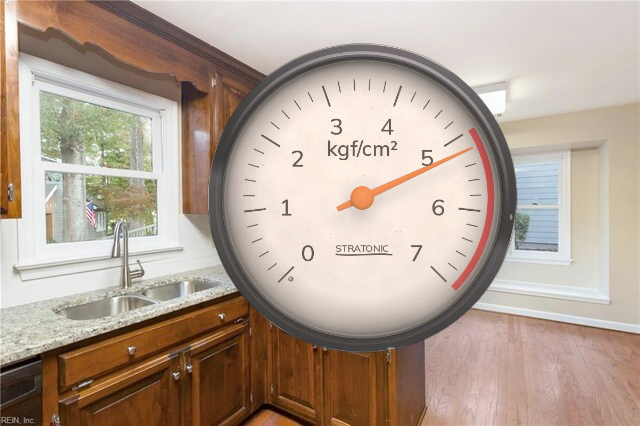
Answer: 5.2 kg/cm²
